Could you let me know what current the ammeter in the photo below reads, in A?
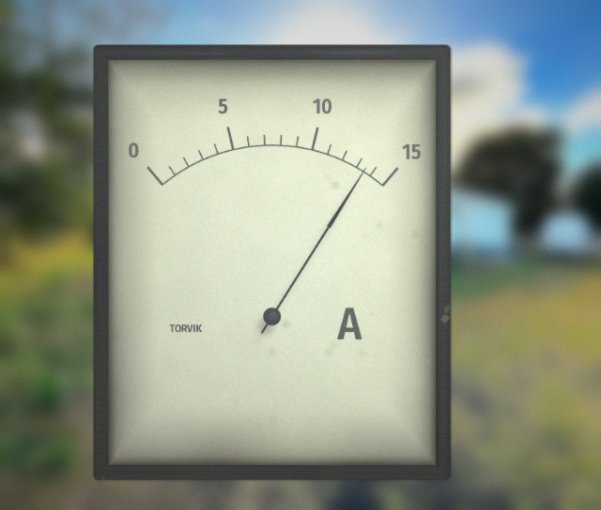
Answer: 13.5 A
